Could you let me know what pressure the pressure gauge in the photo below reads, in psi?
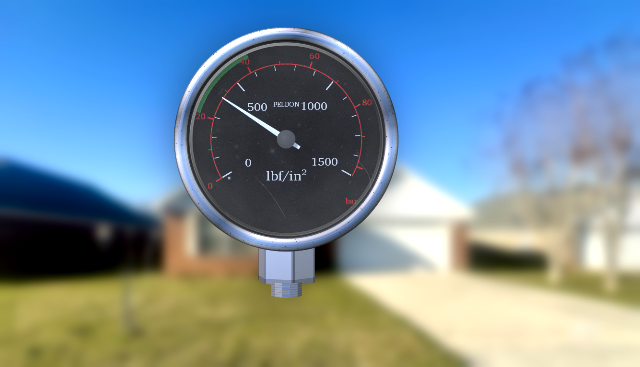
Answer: 400 psi
